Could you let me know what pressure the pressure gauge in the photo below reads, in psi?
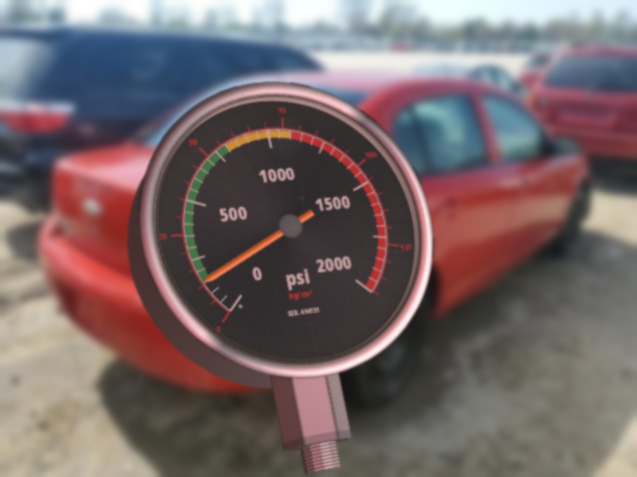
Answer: 150 psi
